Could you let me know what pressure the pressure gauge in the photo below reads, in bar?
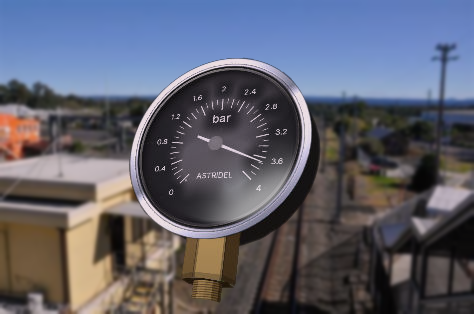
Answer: 3.7 bar
